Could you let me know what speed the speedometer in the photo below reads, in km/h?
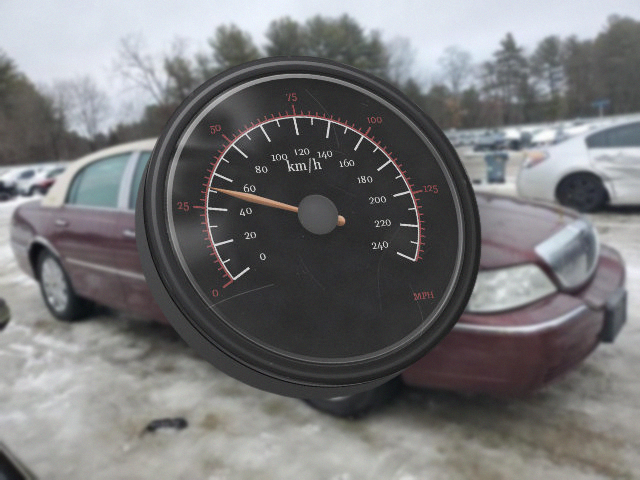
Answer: 50 km/h
